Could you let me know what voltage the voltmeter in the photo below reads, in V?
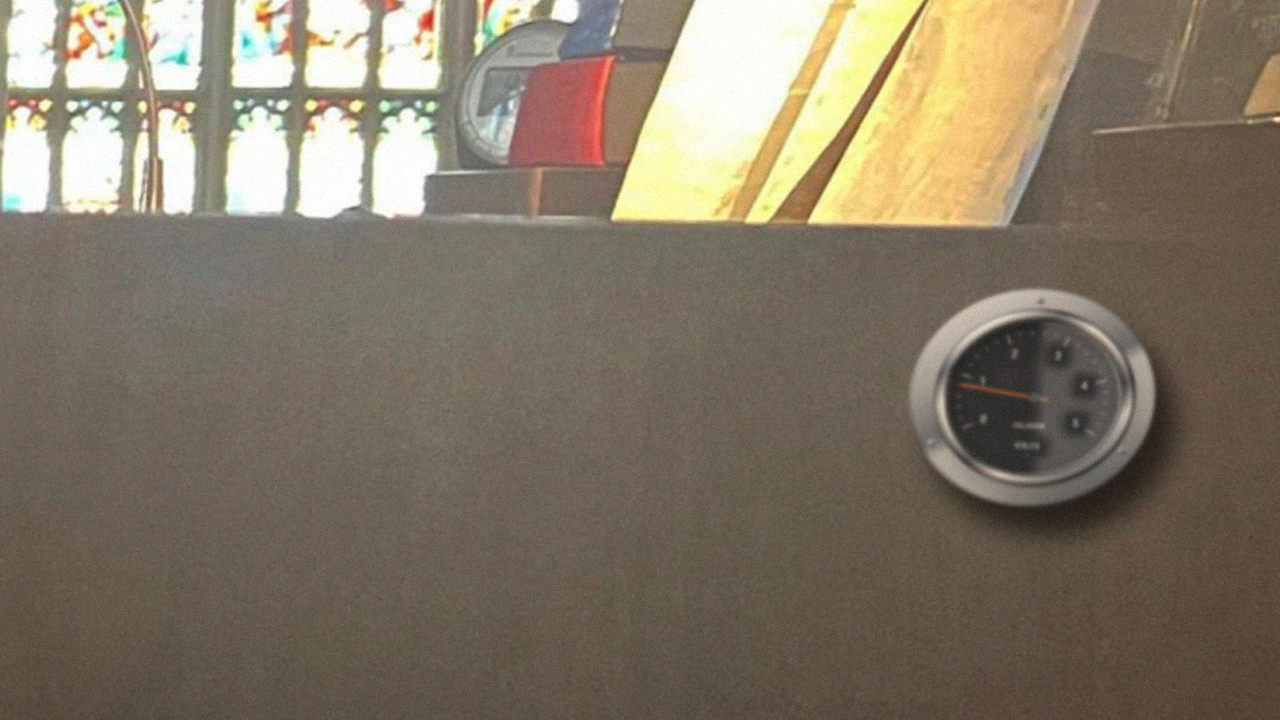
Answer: 0.8 V
